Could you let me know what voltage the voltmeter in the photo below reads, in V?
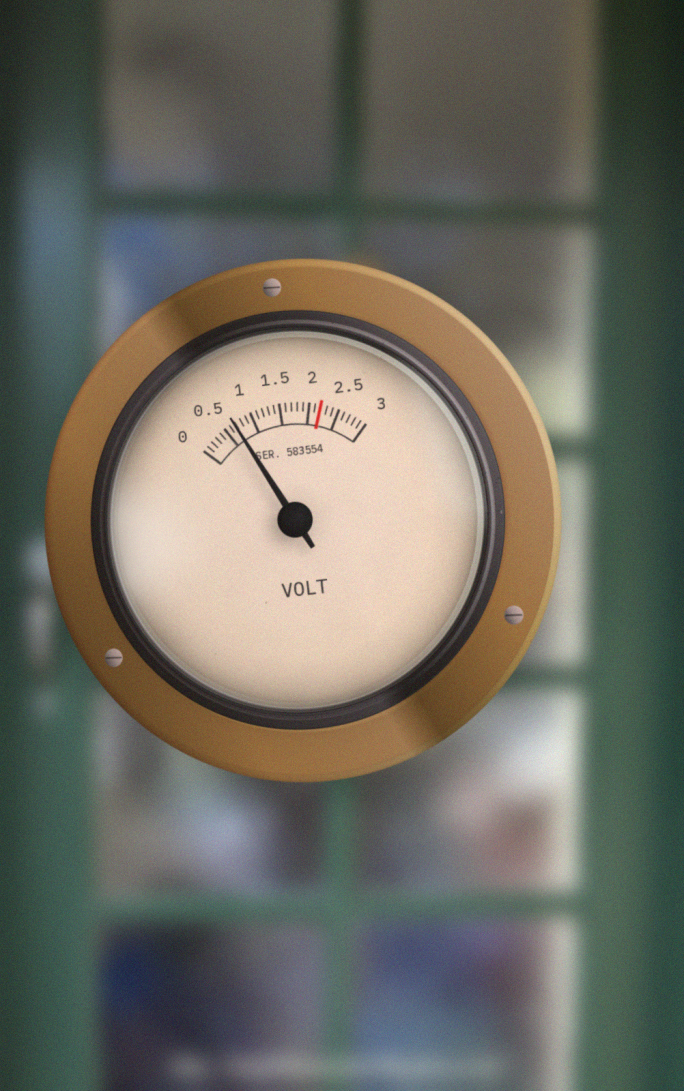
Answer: 0.7 V
